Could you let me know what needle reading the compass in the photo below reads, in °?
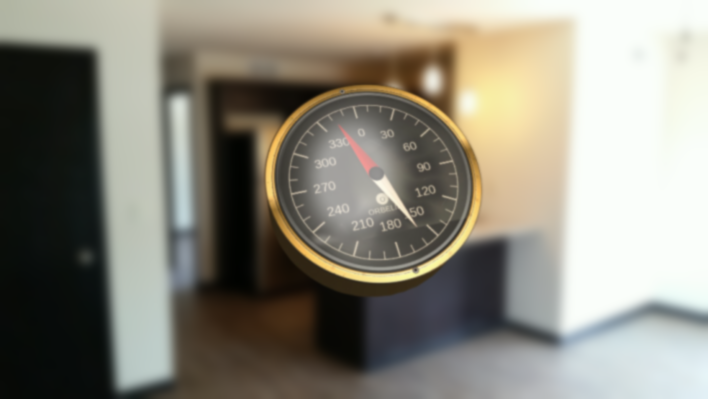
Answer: 340 °
